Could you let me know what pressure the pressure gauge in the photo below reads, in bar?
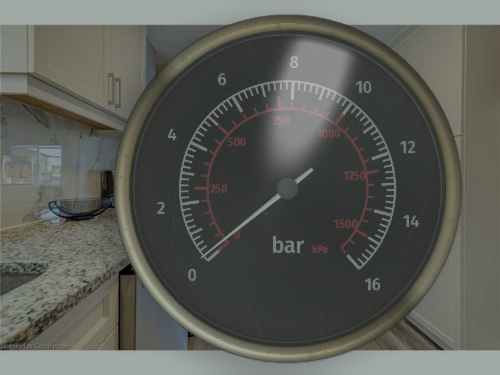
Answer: 0.2 bar
